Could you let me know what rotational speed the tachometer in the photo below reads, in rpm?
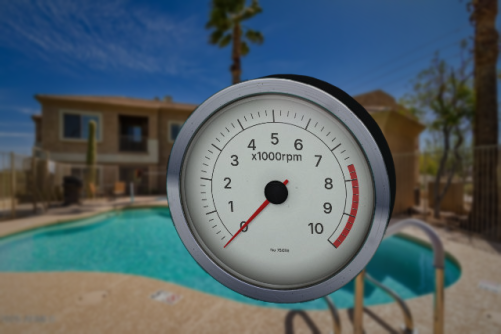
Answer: 0 rpm
